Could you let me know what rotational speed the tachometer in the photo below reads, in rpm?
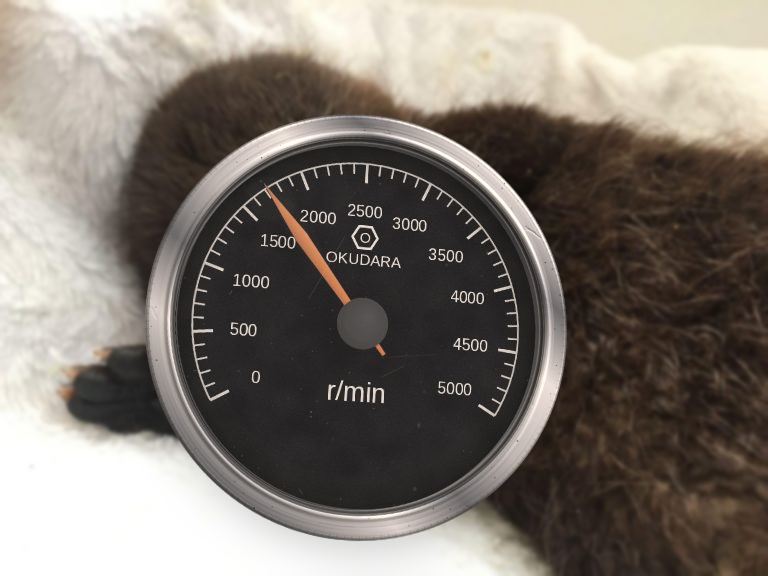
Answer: 1700 rpm
